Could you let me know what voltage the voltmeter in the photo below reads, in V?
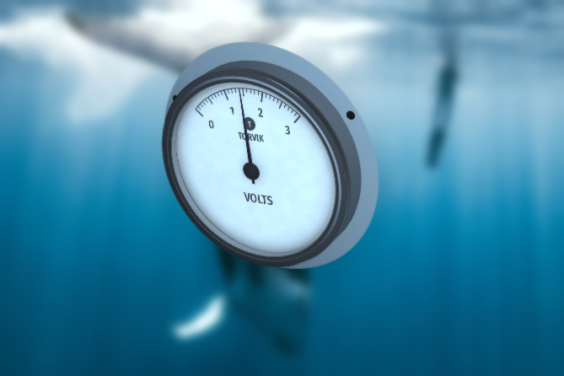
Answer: 1.5 V
